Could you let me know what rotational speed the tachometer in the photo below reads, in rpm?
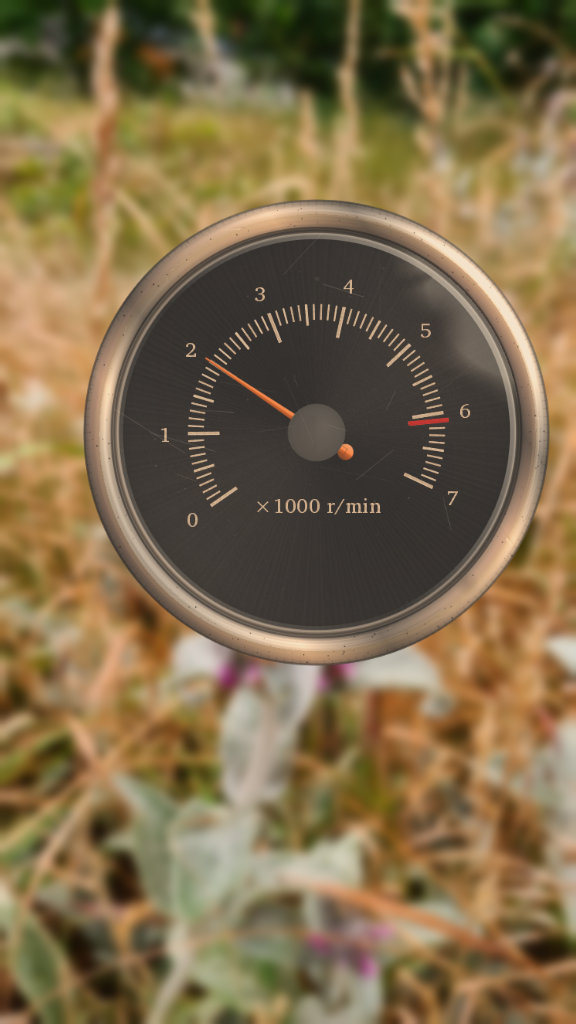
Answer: 2000 rpm
